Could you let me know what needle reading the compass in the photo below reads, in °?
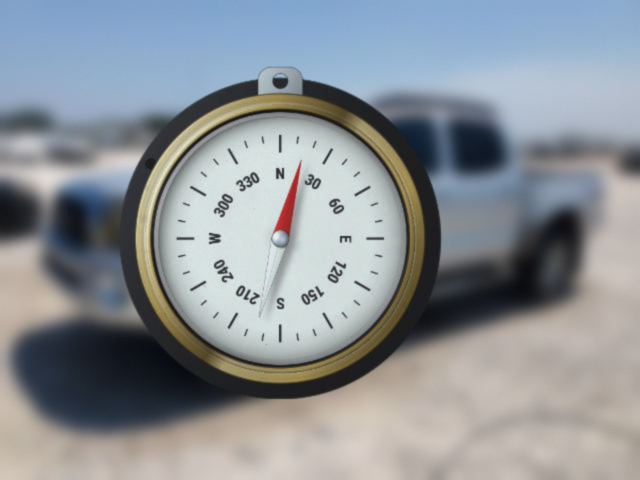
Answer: 15 °
